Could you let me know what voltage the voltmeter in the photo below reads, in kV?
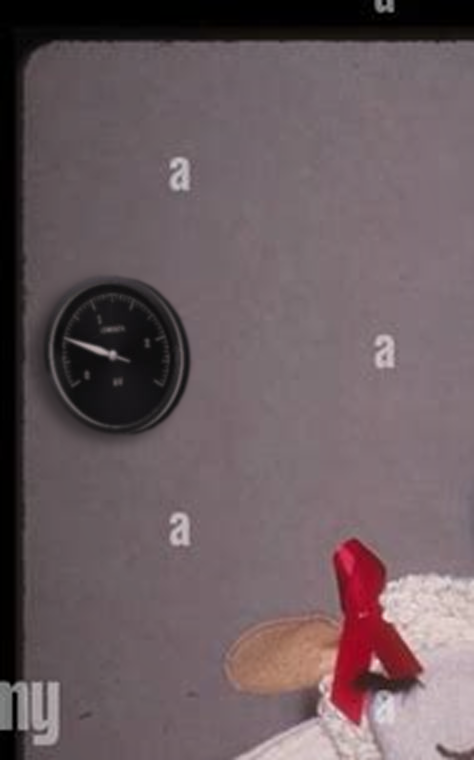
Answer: 0.5 kV
